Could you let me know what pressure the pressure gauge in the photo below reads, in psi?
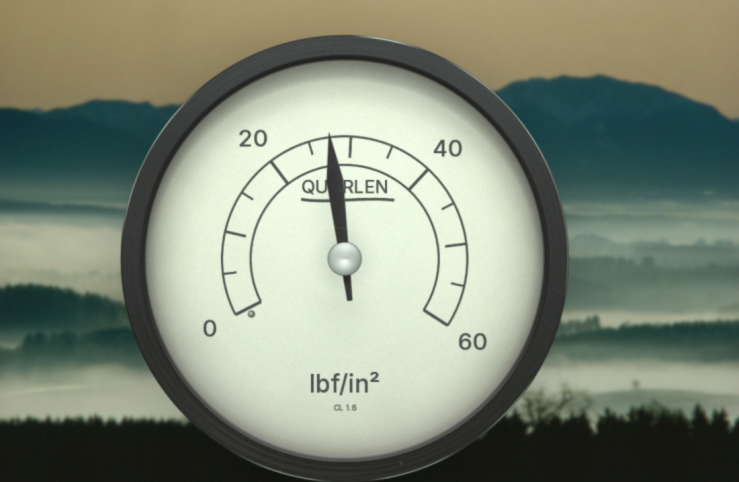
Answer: 27.5 psi
